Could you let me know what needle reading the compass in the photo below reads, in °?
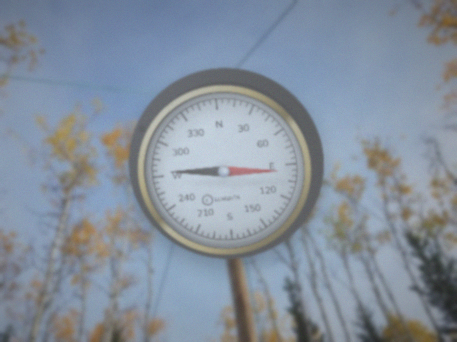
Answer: 95 °
